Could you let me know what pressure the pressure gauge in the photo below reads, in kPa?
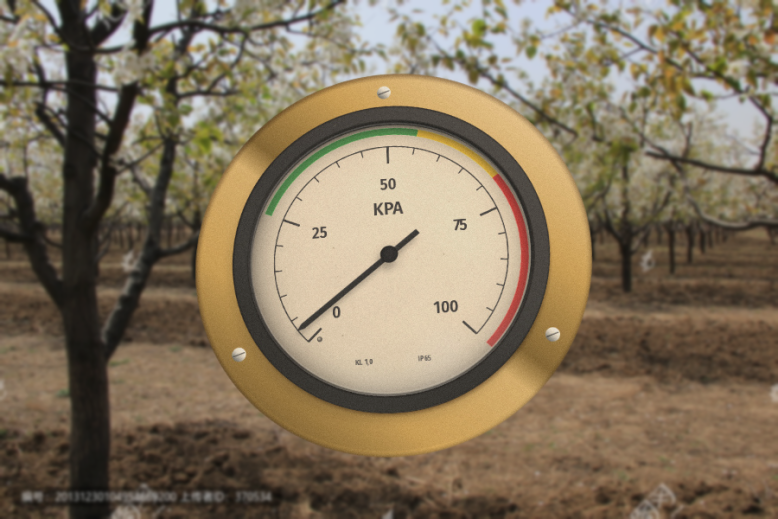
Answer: 2.5 kPa
